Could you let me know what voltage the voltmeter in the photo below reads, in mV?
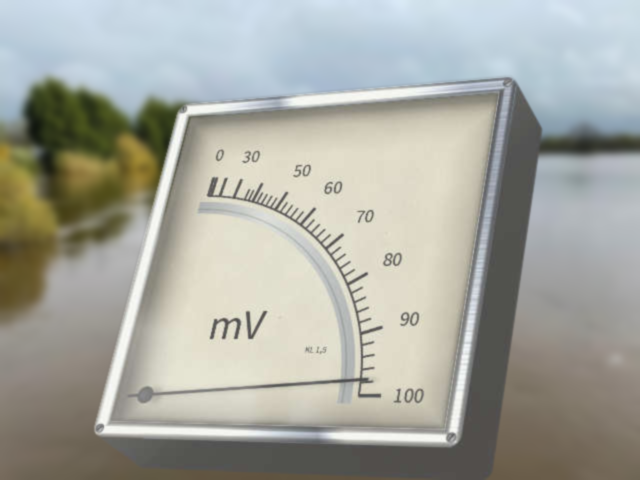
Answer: 98 mV
